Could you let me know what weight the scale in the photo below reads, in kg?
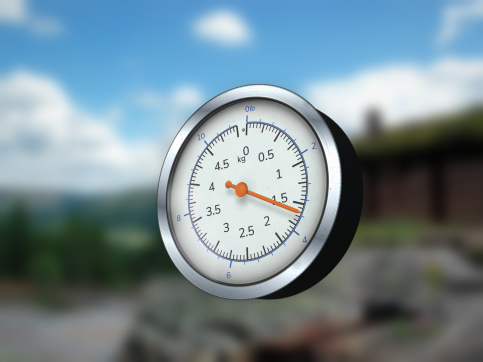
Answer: 1.6 kg
